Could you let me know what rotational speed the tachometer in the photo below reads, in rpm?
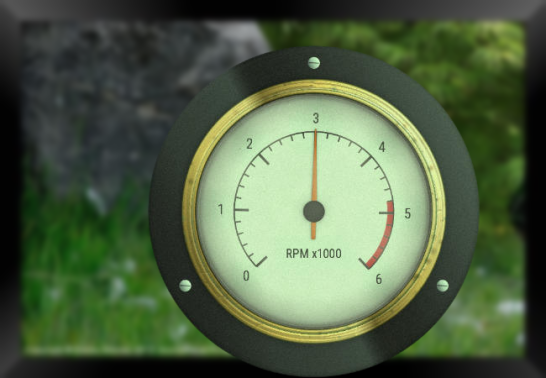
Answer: 3000 rpm
